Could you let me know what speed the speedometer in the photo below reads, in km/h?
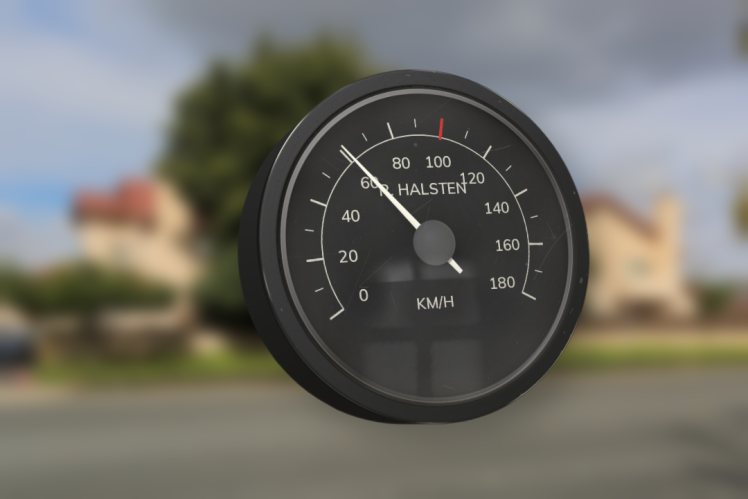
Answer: 60 km/h
